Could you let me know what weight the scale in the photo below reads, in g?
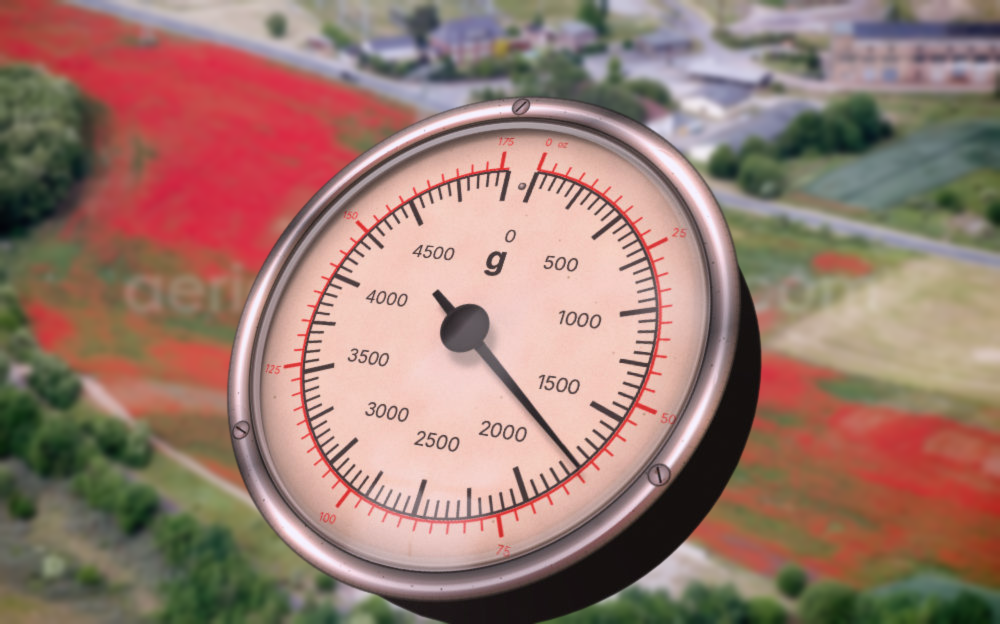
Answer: 1750 g
